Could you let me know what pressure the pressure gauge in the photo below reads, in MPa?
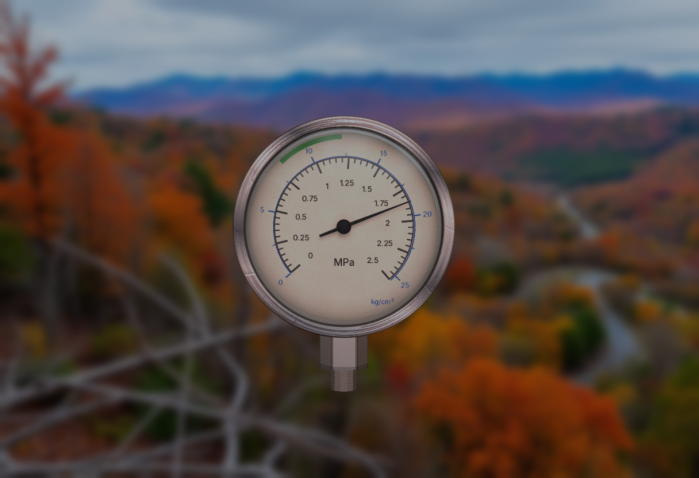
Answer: 1.85 MPa
